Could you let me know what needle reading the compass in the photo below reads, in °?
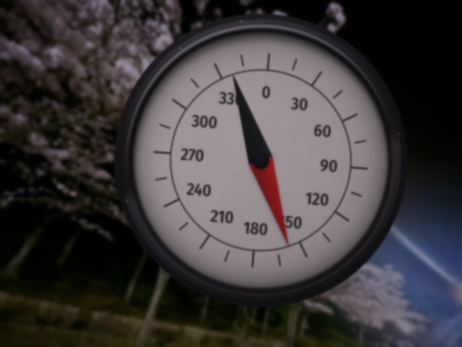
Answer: 157.5 °
